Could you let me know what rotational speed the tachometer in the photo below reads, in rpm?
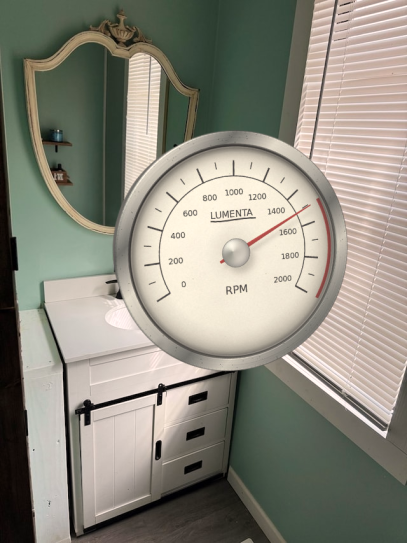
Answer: 1500 rpm
